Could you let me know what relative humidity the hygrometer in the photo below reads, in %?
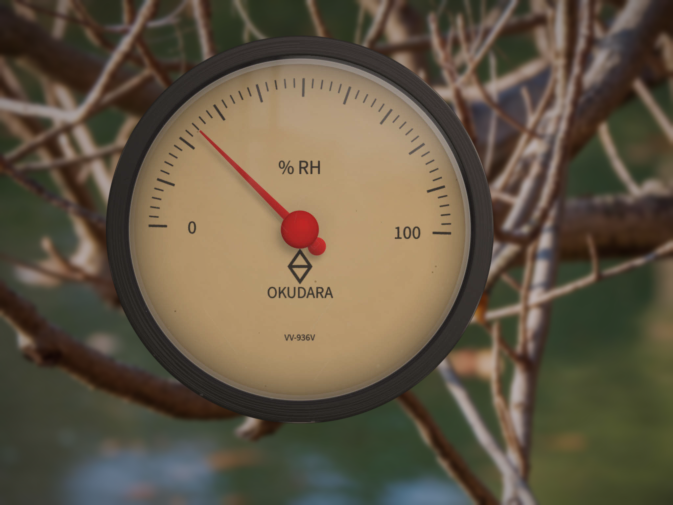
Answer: 24 %
